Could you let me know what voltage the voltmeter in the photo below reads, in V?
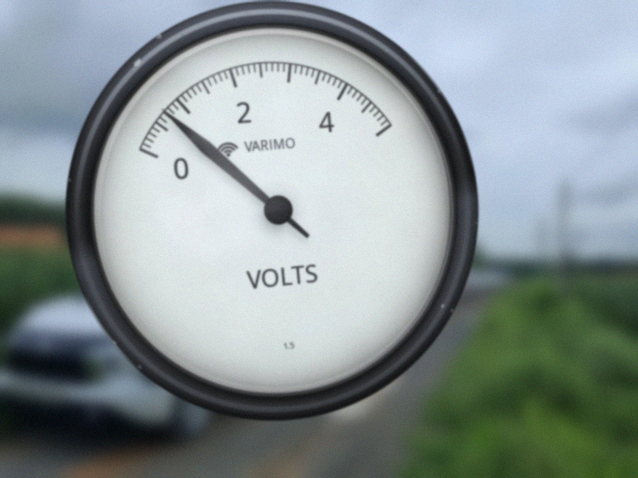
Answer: 0.7 V
